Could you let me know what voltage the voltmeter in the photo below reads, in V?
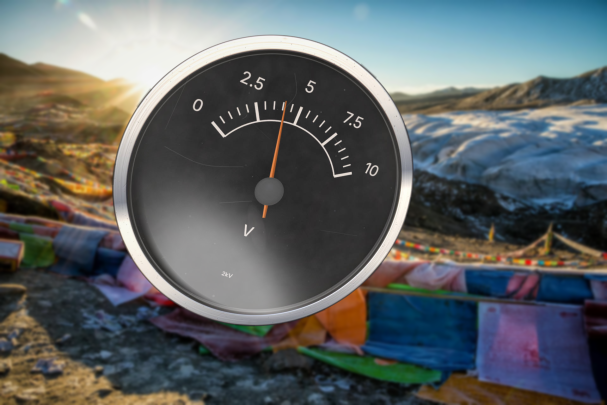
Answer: 4 V
